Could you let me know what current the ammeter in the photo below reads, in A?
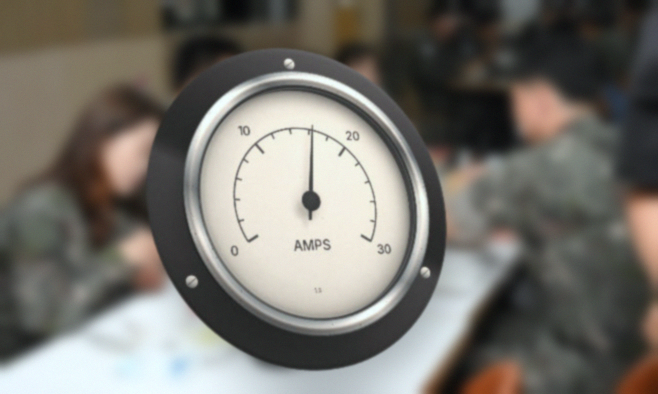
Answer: 16 A
